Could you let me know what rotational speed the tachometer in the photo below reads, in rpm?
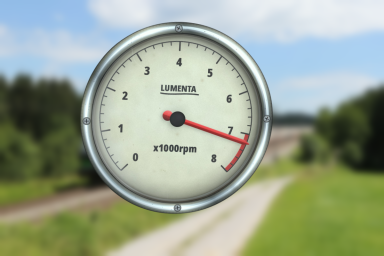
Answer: 7200 rpm
